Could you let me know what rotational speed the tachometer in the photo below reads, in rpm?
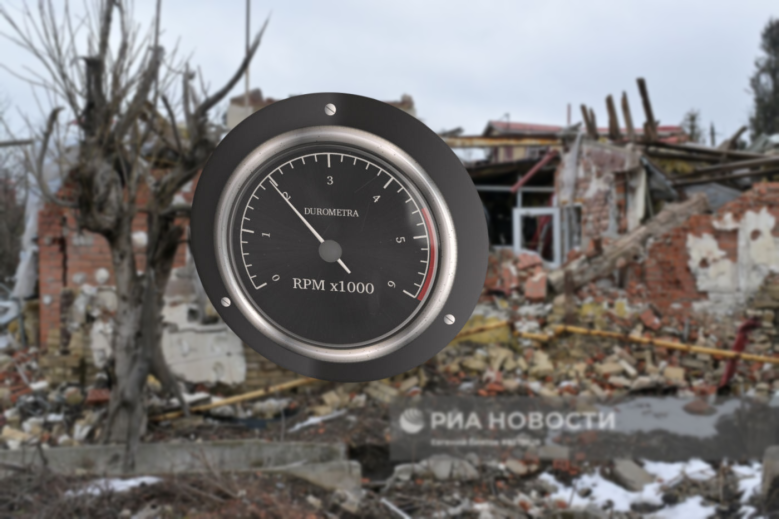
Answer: 2000 rpm
